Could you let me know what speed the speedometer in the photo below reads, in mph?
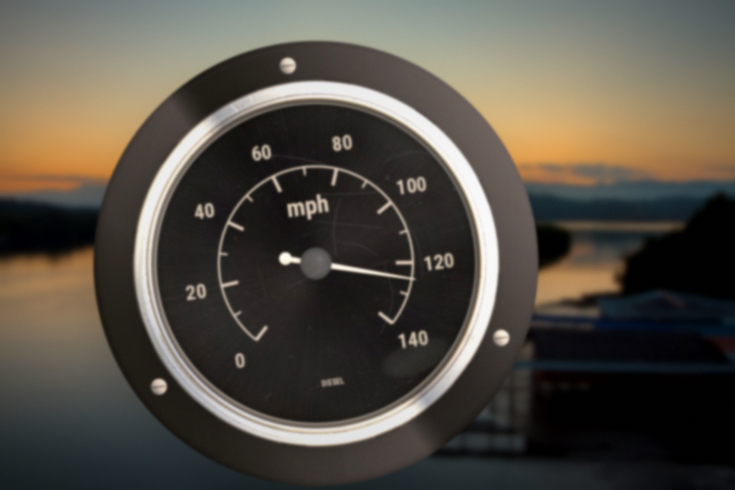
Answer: 125 mph
